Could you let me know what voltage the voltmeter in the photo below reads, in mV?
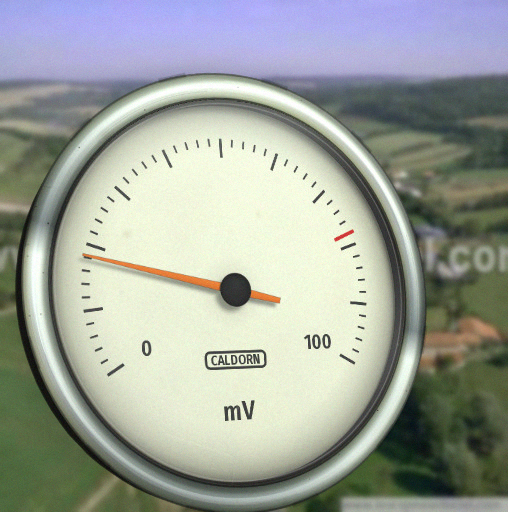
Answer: 18 mV
